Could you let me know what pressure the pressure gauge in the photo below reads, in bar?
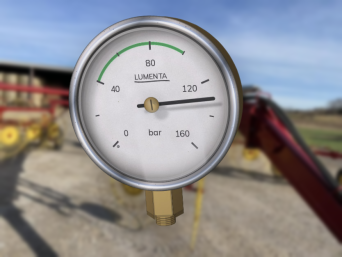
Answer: 130 bar
